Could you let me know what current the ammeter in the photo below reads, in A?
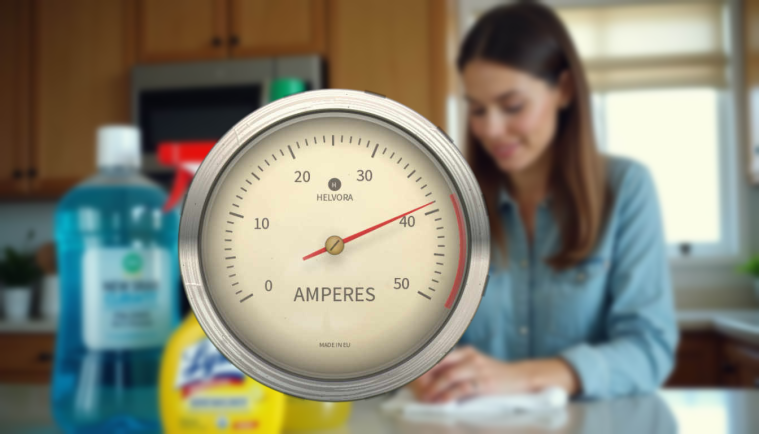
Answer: 39 A
